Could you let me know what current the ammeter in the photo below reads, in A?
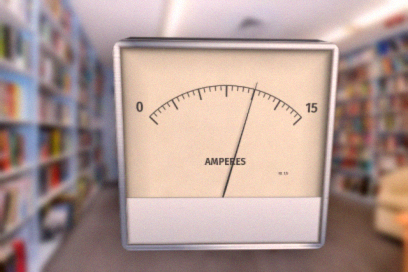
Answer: 10 A
